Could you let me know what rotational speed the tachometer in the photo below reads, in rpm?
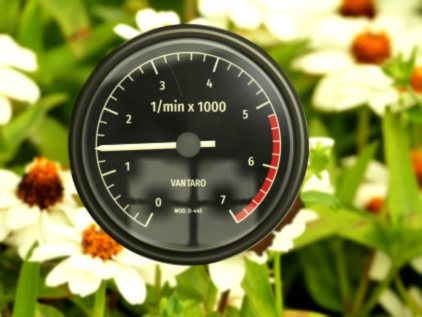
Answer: 1400 rpm
